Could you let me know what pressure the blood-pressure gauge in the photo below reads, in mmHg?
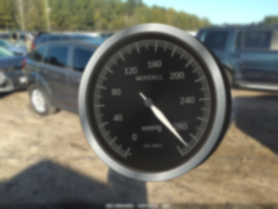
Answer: 290 mmHg
